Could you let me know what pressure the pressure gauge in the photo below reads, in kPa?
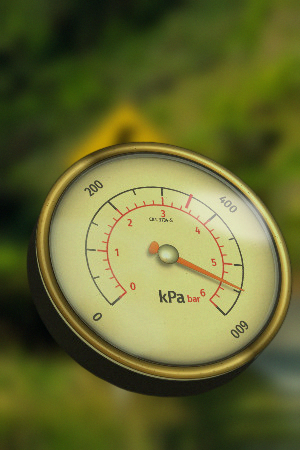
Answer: 550 kPa
